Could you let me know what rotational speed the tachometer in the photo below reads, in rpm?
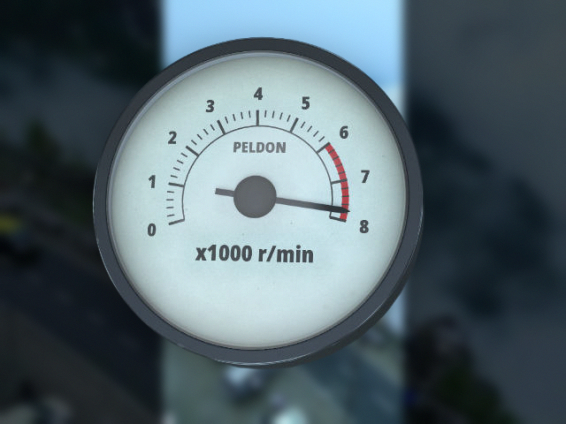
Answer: 7800 rpm
